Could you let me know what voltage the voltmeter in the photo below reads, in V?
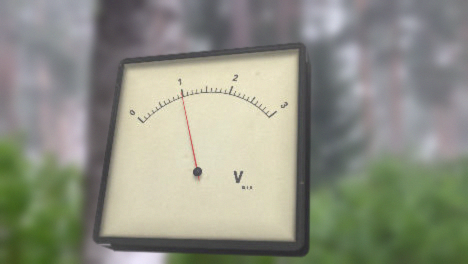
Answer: 1 V
